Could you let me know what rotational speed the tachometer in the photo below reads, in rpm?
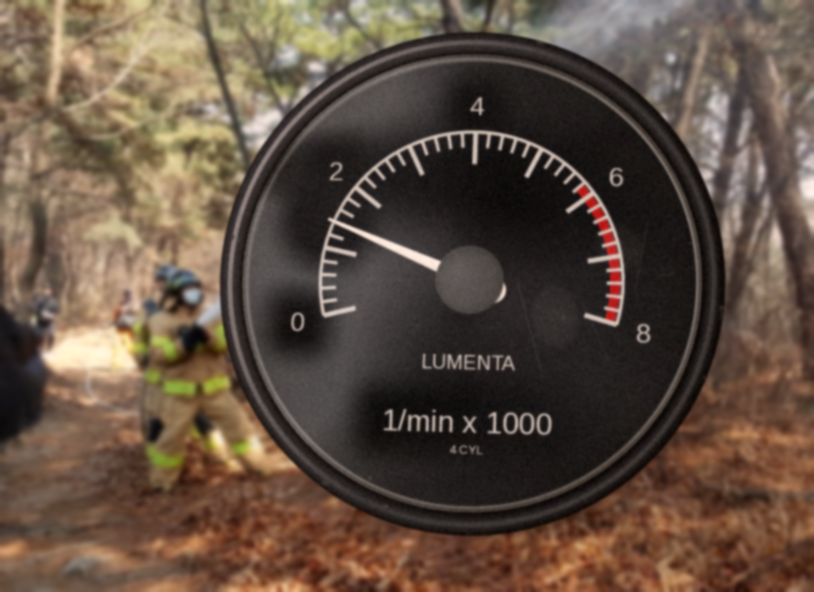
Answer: 1400 rpm
